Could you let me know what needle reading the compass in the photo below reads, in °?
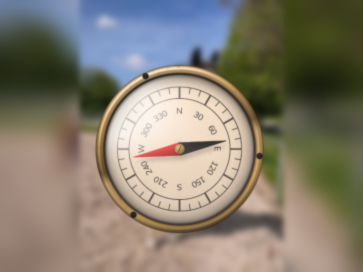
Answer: 260 °
